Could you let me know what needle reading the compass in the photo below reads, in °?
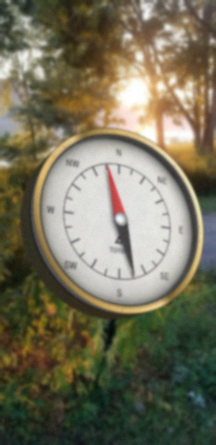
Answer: 345 °
